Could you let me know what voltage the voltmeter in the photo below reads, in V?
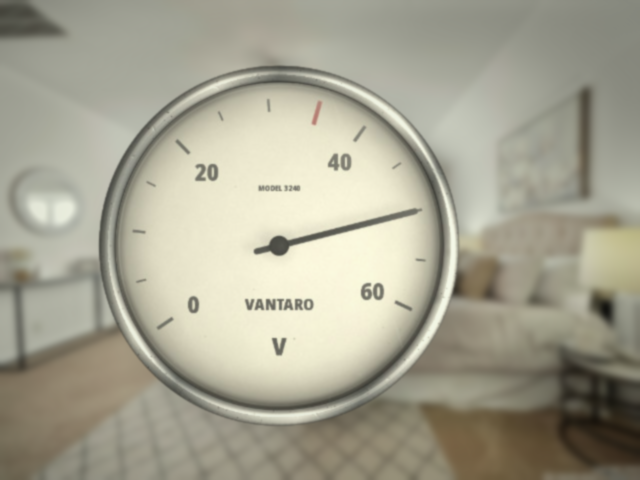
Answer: 50 V
